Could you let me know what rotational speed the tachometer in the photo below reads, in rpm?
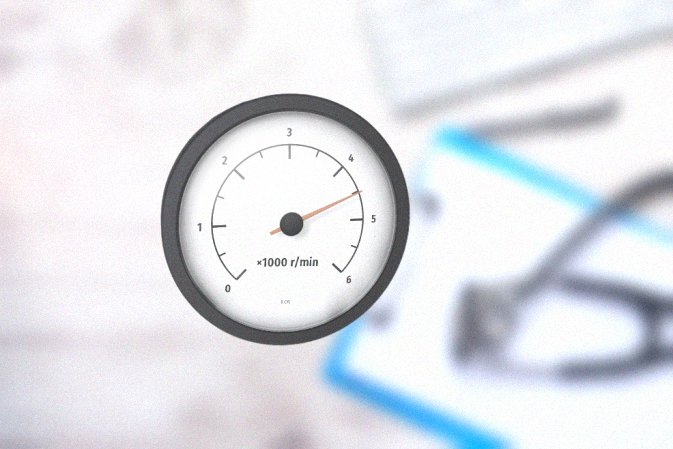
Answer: 4500 rpm
